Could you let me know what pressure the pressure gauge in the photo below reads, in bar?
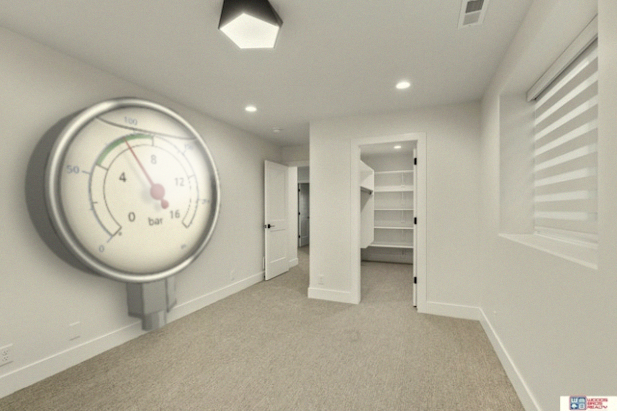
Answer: 6 bar
